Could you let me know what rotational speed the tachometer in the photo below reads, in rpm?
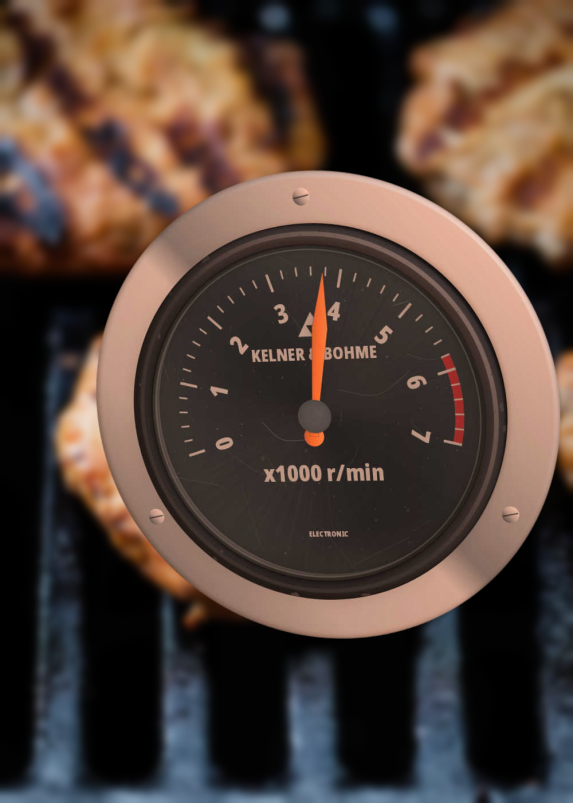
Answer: 3800 rpm
